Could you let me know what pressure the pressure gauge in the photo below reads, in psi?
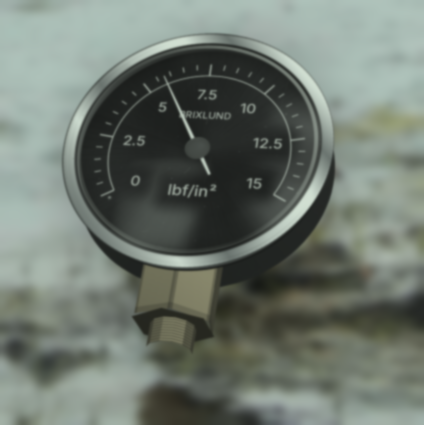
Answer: 5.75 psi
